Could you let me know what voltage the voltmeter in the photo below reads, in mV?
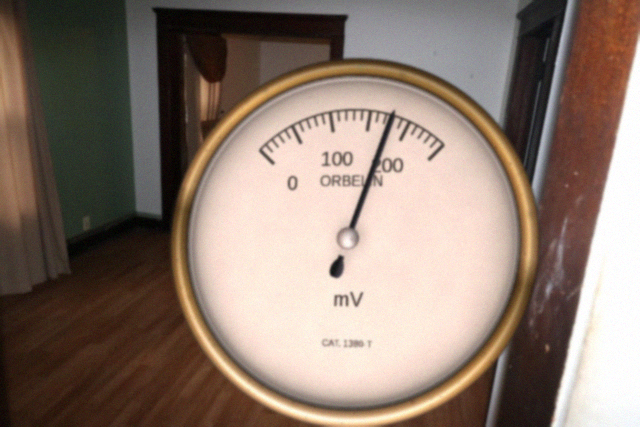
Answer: 180 mV
